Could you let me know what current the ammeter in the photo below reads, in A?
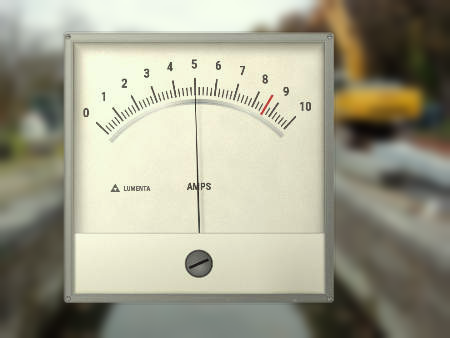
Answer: 5 A
